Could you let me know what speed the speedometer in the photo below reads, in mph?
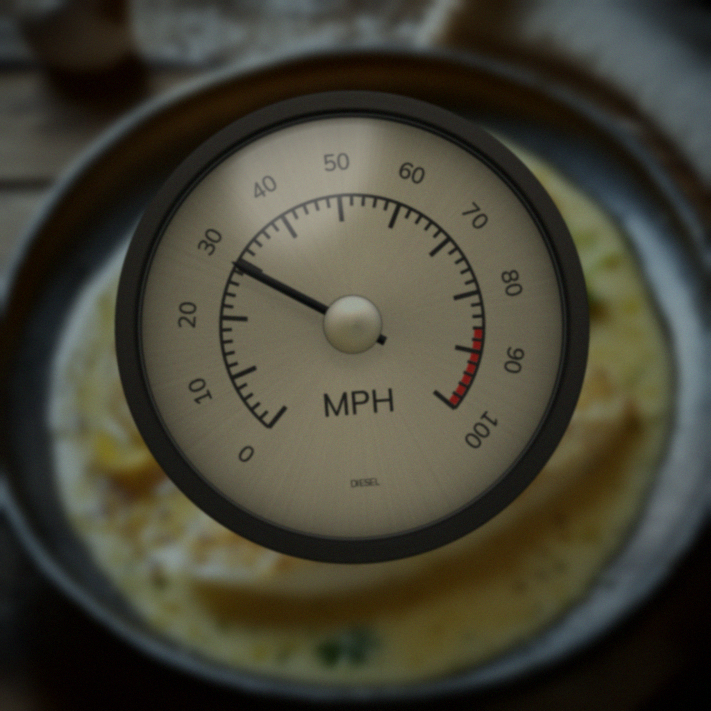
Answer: 29 mph
